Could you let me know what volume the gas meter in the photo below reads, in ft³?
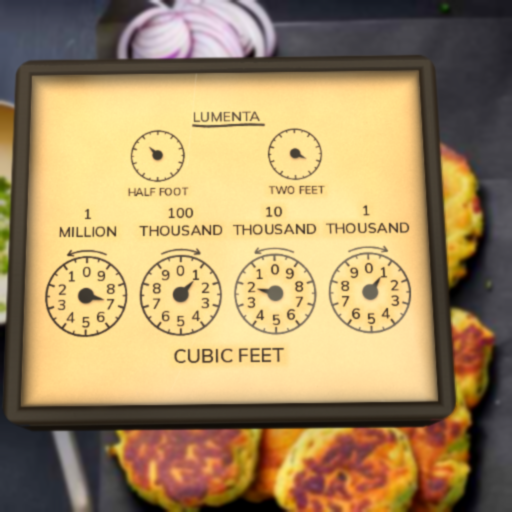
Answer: 712100 ft³
